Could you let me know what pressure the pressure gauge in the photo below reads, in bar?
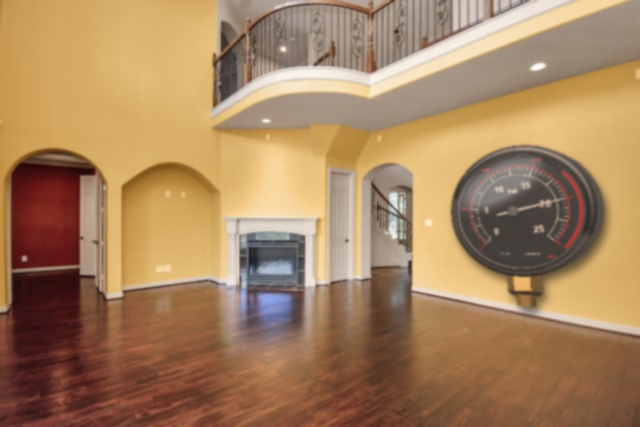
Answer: 20 bar
